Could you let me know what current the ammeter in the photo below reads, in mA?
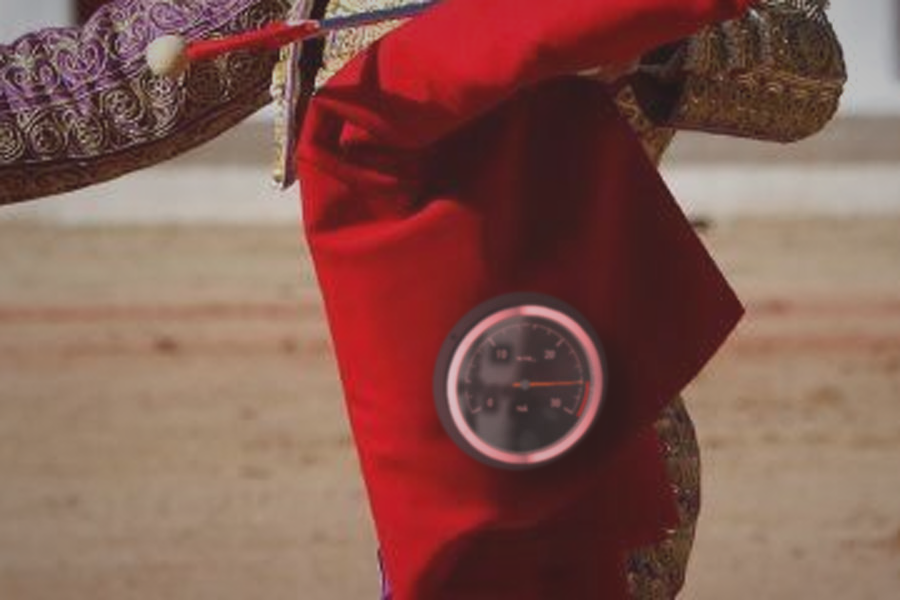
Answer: 26 mA
